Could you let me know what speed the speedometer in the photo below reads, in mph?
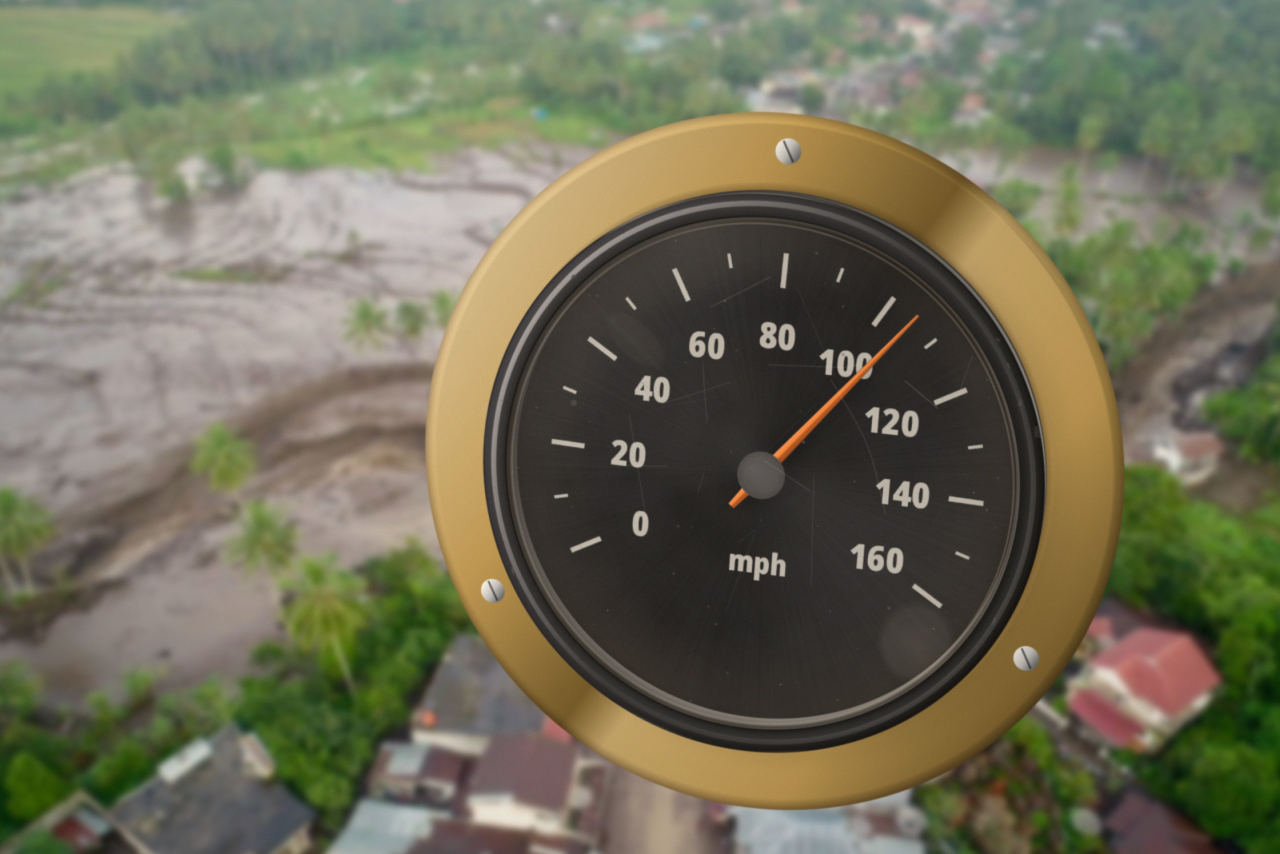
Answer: 105 mph
